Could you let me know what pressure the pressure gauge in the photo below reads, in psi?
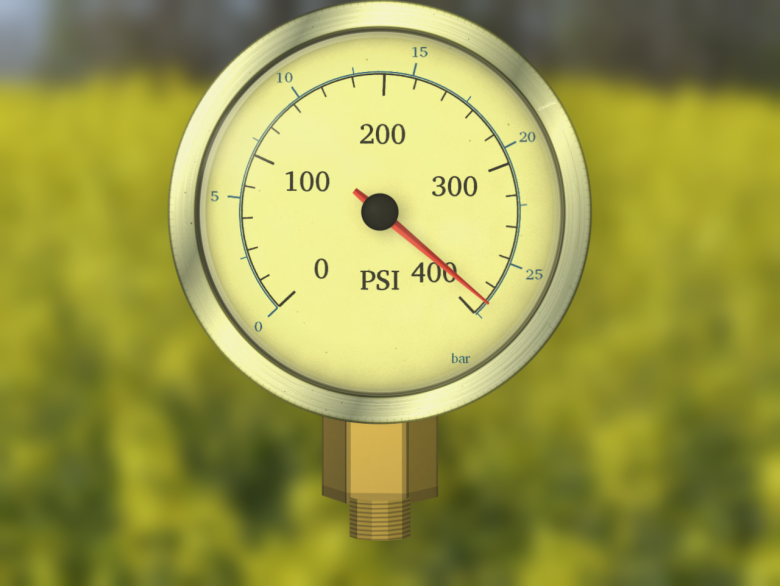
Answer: 390 psi
